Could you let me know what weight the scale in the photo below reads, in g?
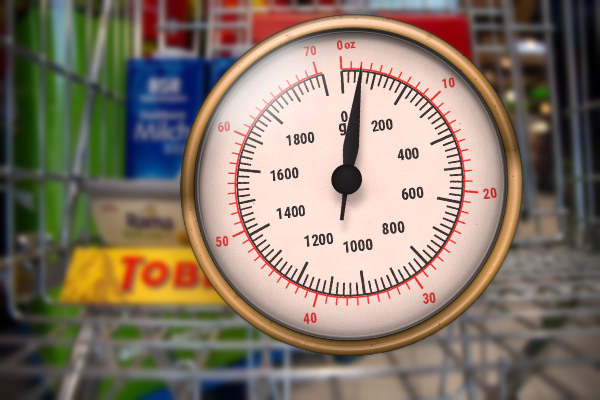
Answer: 60 g
